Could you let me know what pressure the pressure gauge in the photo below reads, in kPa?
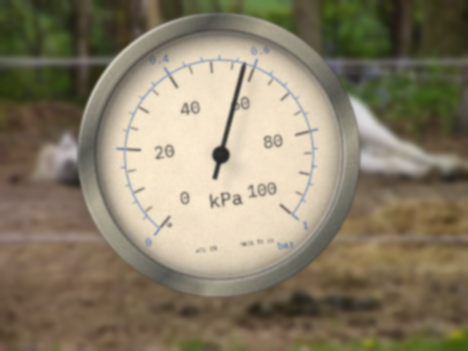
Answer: 57.5 kPa
